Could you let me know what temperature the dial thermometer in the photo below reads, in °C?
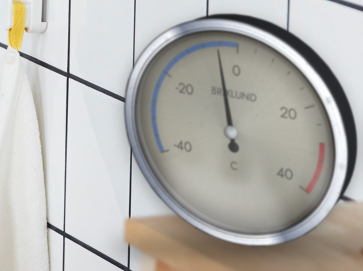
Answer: -4 °C
